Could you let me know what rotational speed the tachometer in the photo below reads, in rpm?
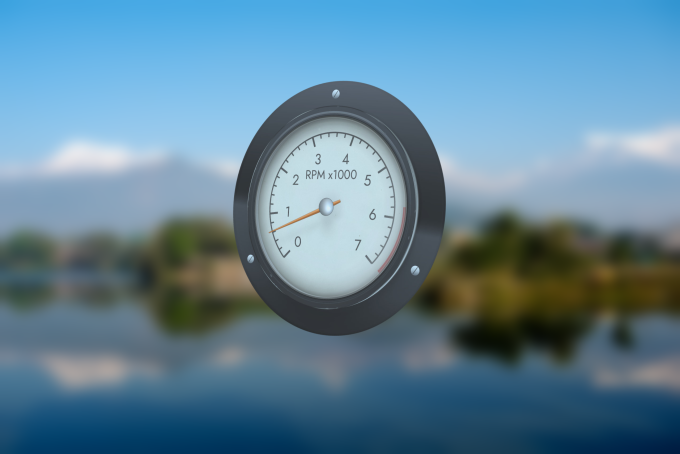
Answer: 600 rpm
